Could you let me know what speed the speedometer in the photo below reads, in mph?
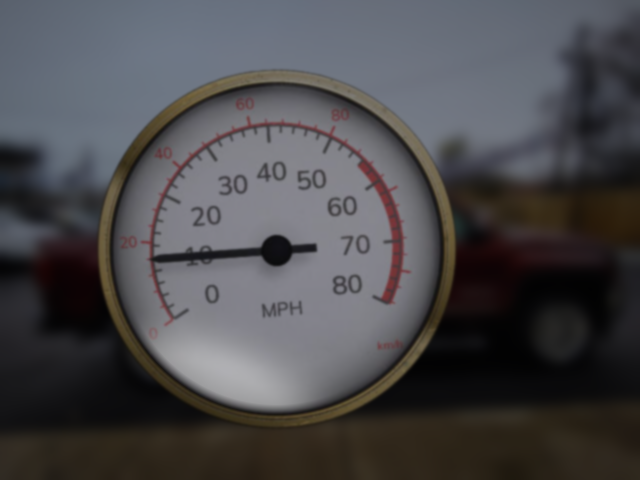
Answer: 10 mph
